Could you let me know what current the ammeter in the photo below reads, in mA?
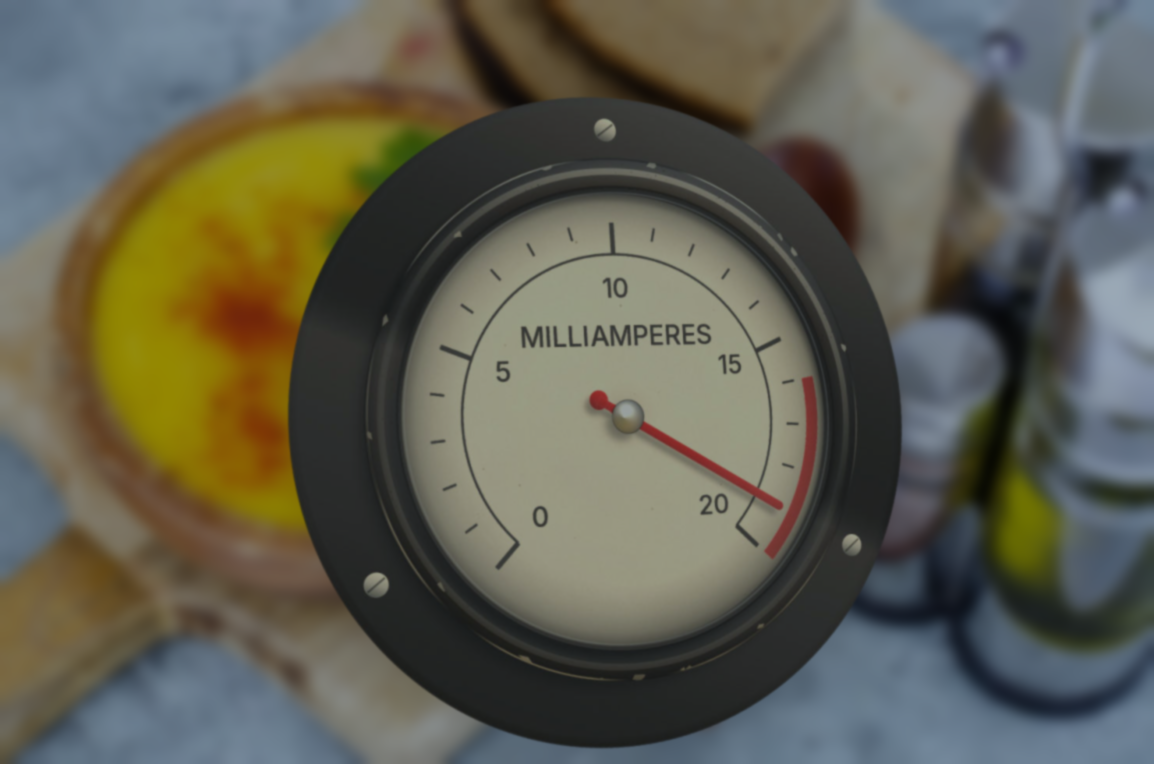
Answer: 19 mA
